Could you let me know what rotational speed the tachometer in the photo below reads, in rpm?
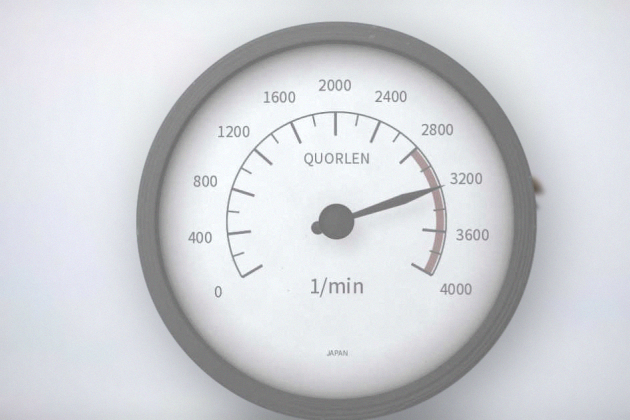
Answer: 3200 rpm
